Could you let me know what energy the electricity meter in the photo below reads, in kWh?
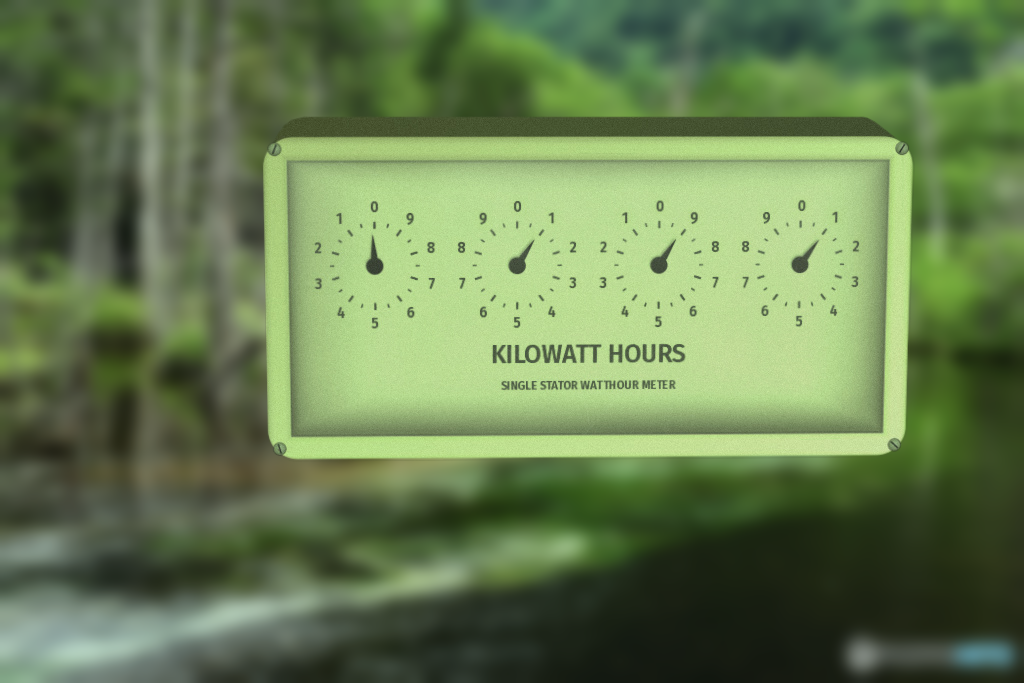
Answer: 91 kWh
